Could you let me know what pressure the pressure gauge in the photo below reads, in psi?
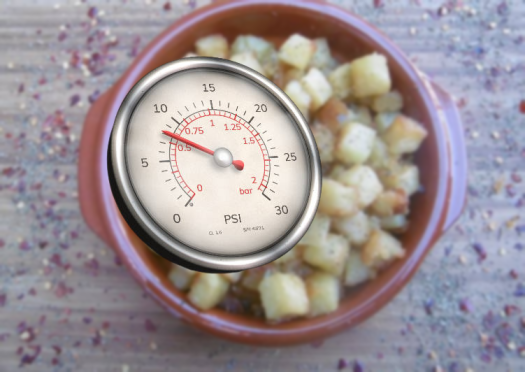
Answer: 8 psi
